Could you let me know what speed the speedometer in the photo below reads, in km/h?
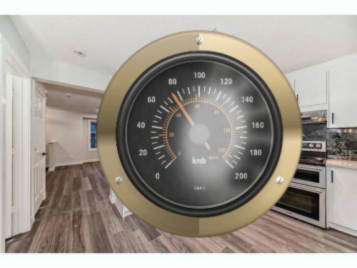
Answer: 75 km/h
